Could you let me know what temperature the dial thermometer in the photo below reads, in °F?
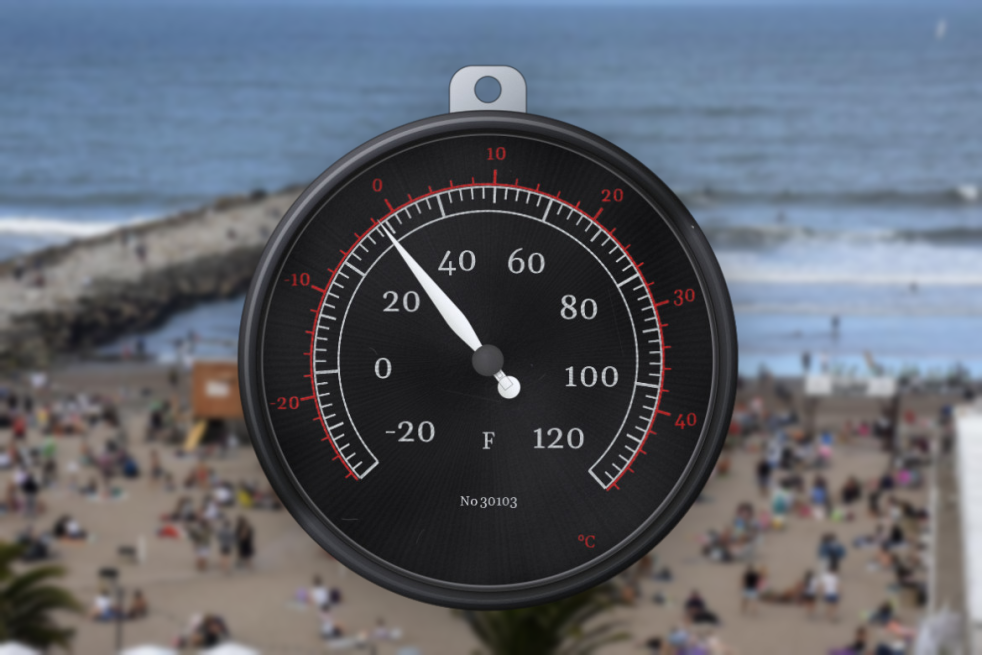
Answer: 29 °F
